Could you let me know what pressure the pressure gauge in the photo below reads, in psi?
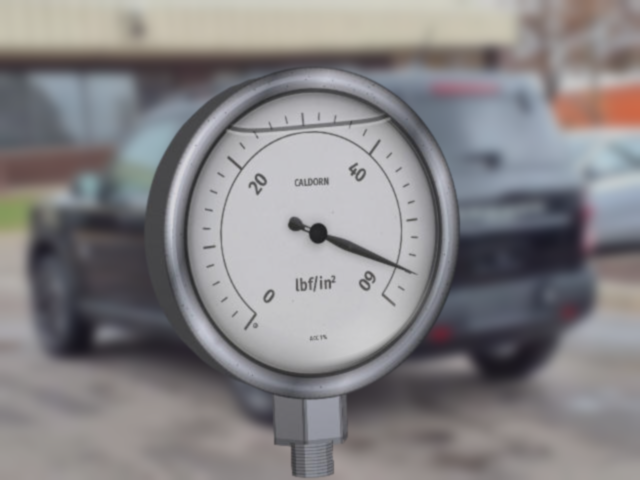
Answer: 56 psi
